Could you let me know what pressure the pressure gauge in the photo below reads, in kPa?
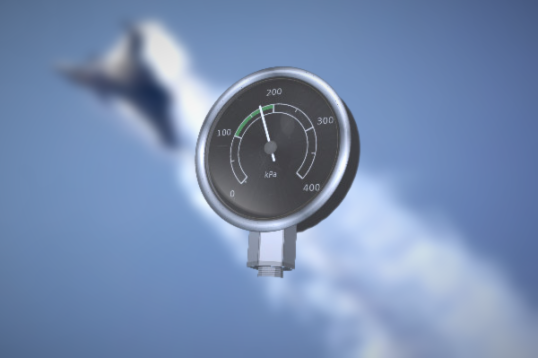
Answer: 175 kPa
